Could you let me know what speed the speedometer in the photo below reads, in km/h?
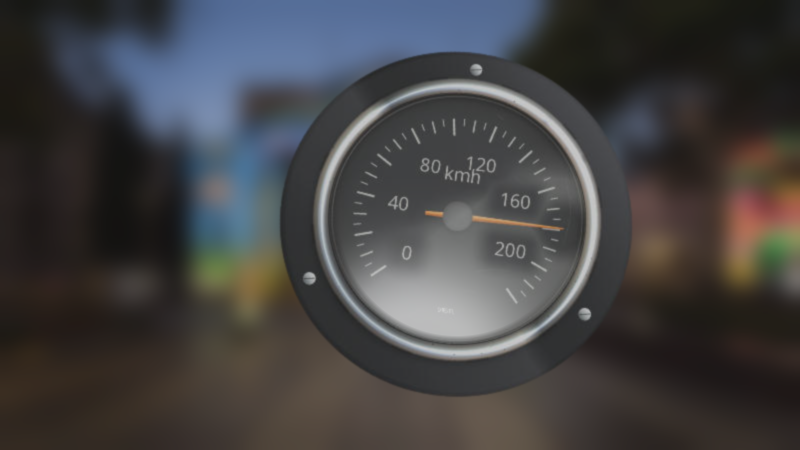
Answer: 180 km/h
